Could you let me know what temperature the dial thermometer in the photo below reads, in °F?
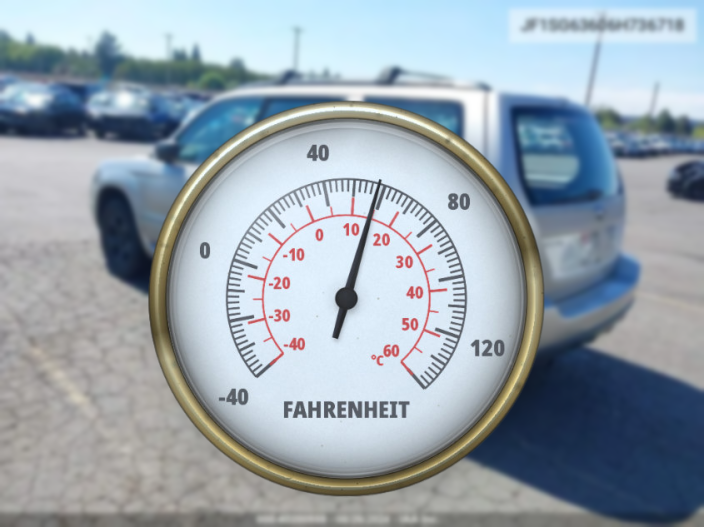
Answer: 58 °F
